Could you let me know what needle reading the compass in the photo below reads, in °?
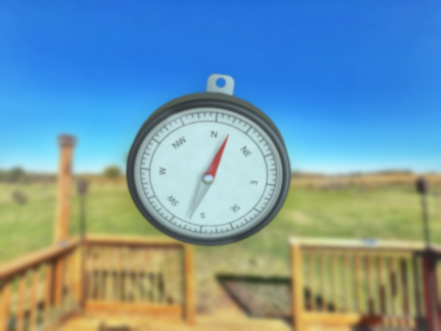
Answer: 15 °
